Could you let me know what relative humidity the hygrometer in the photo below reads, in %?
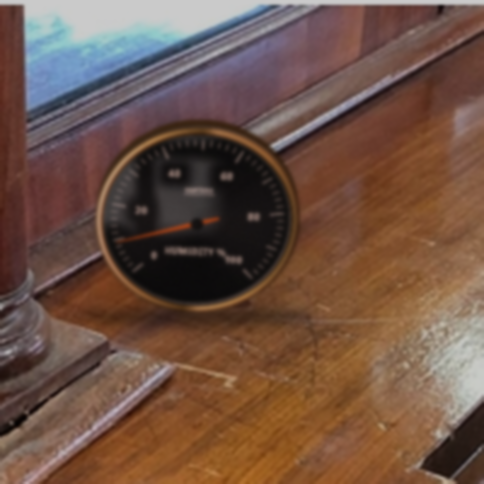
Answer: 10 %
